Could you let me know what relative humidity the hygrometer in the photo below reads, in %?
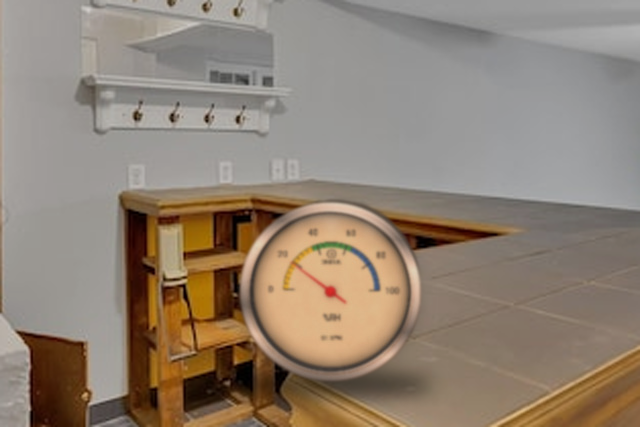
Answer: 20 %
